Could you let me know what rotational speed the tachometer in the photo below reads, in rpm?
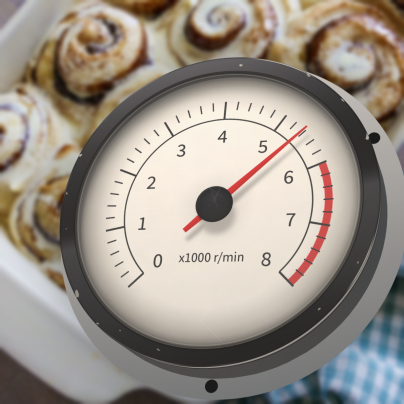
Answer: 5400 rpm
